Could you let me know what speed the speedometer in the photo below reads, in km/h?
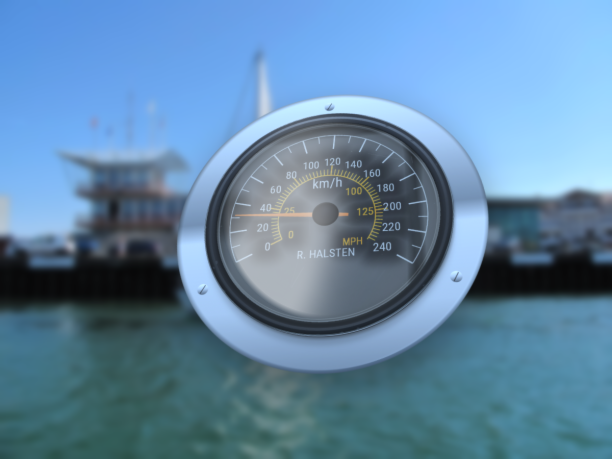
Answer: 30 km/h
